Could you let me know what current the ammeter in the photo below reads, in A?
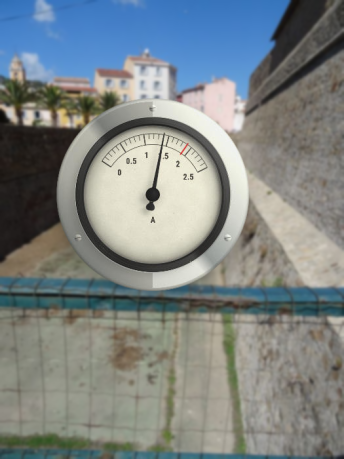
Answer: 1.4 A
